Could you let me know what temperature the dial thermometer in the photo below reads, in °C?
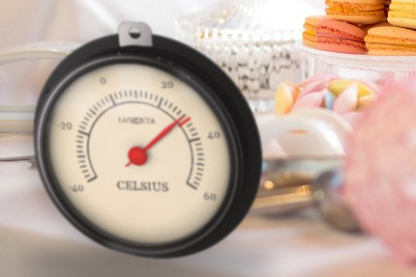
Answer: 30 °C
